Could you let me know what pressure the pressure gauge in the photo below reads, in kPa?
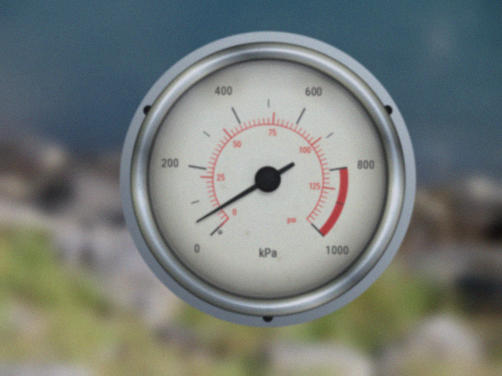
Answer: 50 kPa
